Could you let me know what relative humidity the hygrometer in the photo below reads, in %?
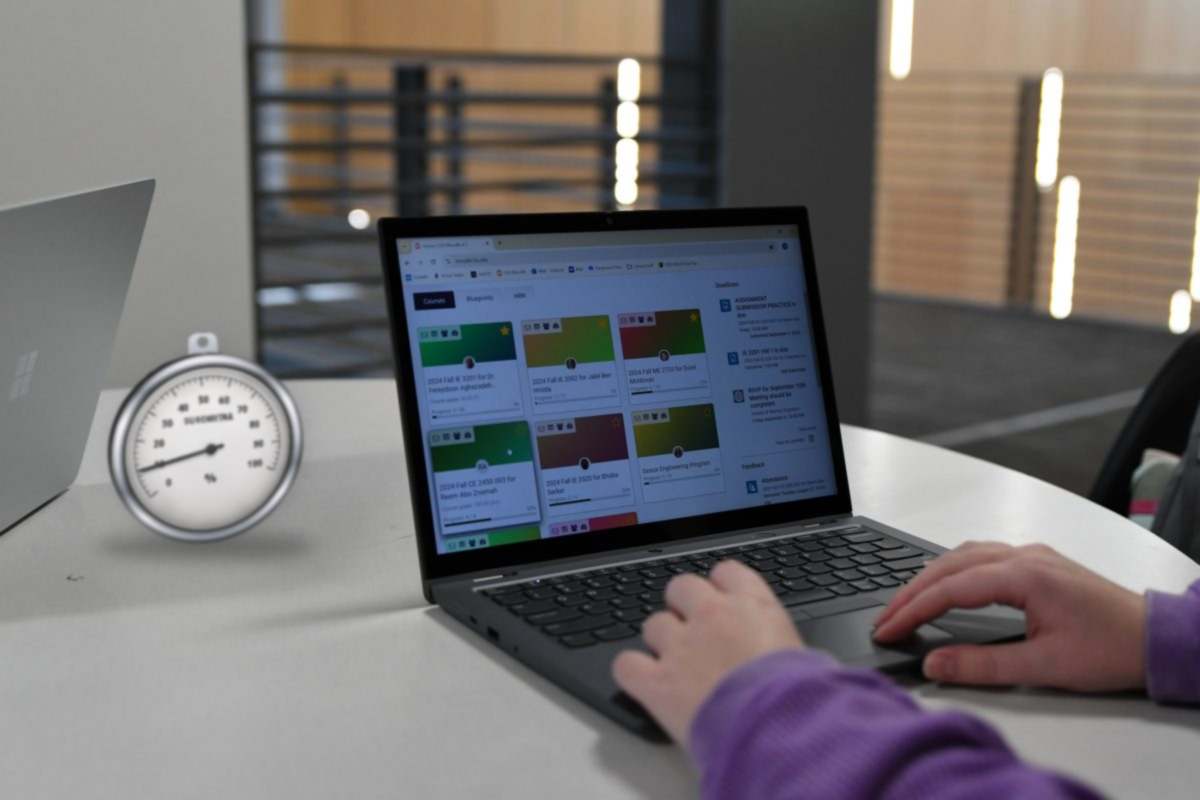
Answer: 10 %
